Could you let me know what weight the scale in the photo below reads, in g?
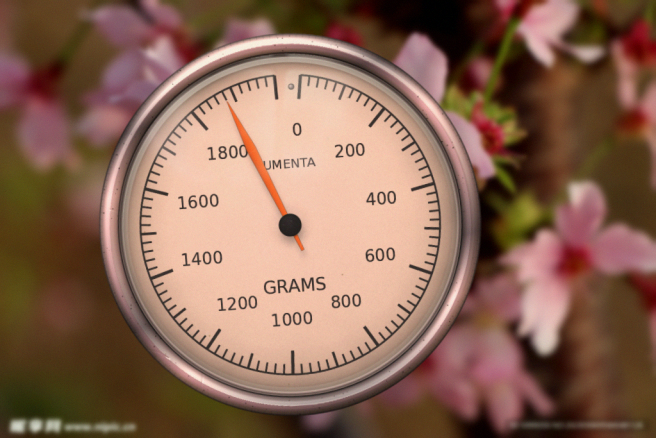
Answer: 1880 g
